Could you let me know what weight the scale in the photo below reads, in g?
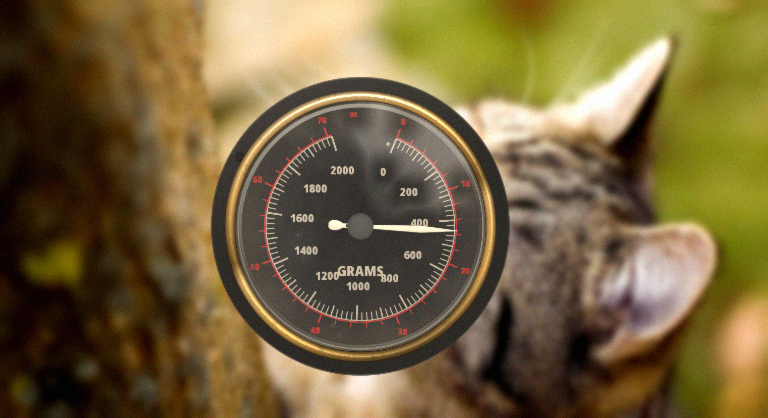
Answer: 440 g
